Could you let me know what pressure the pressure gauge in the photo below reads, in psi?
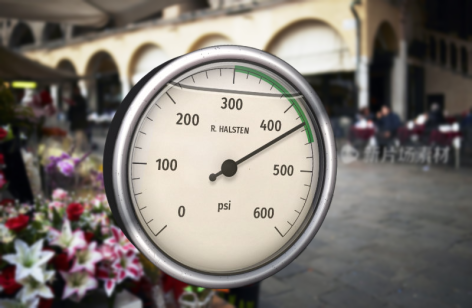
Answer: 430 psi
